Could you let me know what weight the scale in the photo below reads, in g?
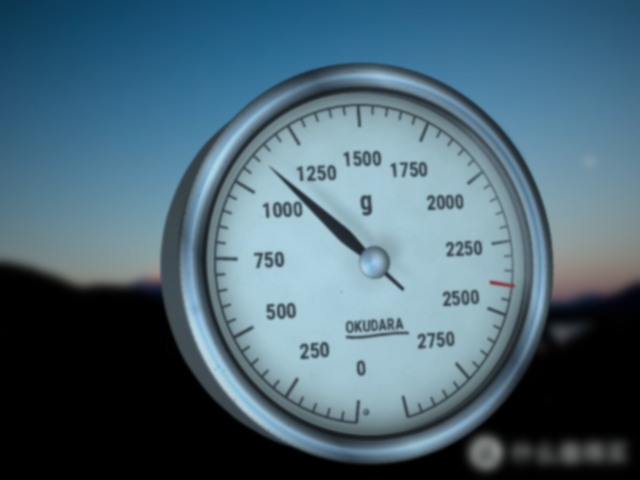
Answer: 1100 g
